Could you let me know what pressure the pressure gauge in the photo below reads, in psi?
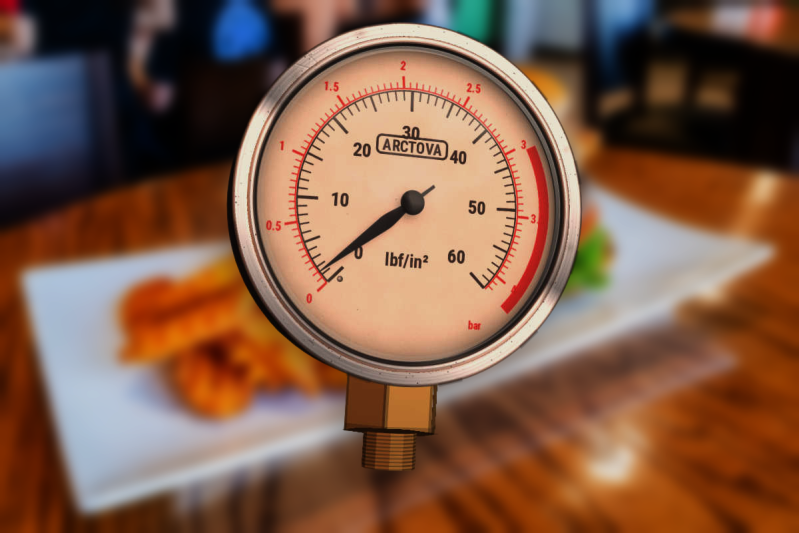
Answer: 1.5 psi
